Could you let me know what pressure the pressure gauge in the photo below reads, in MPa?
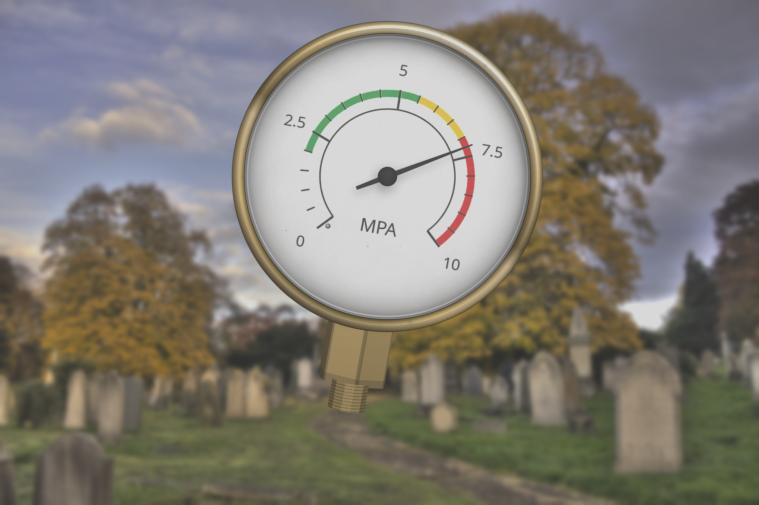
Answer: 7.25 MPa
